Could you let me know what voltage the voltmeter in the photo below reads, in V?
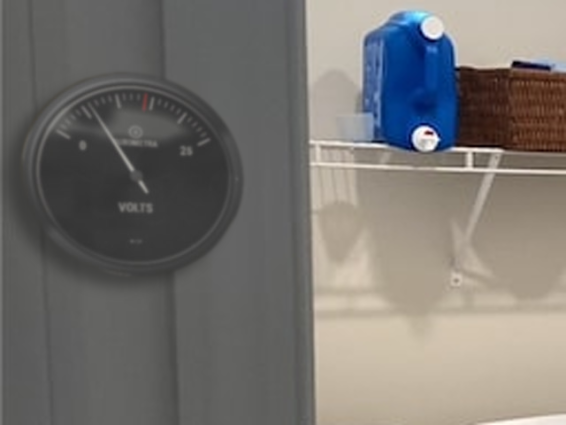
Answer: 6 V
